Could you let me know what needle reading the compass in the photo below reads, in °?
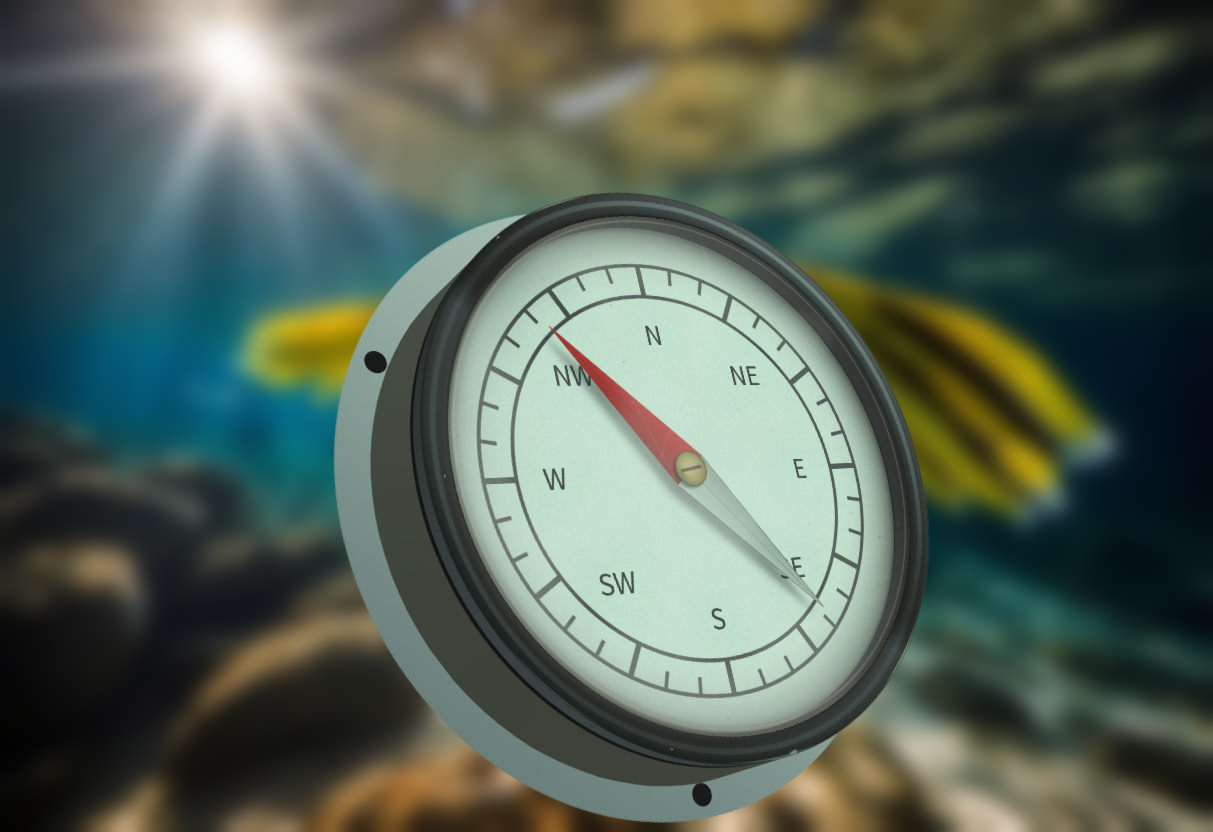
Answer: 320 °
